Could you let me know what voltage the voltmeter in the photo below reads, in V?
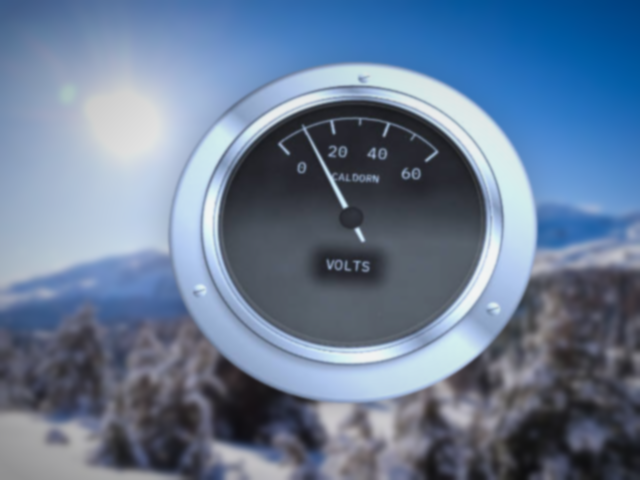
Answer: 10 V
